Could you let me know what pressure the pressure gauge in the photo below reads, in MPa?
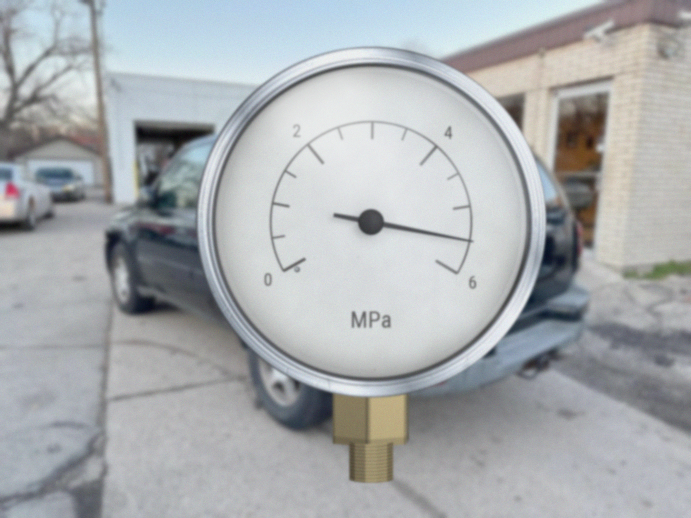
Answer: 5.5 MPa
